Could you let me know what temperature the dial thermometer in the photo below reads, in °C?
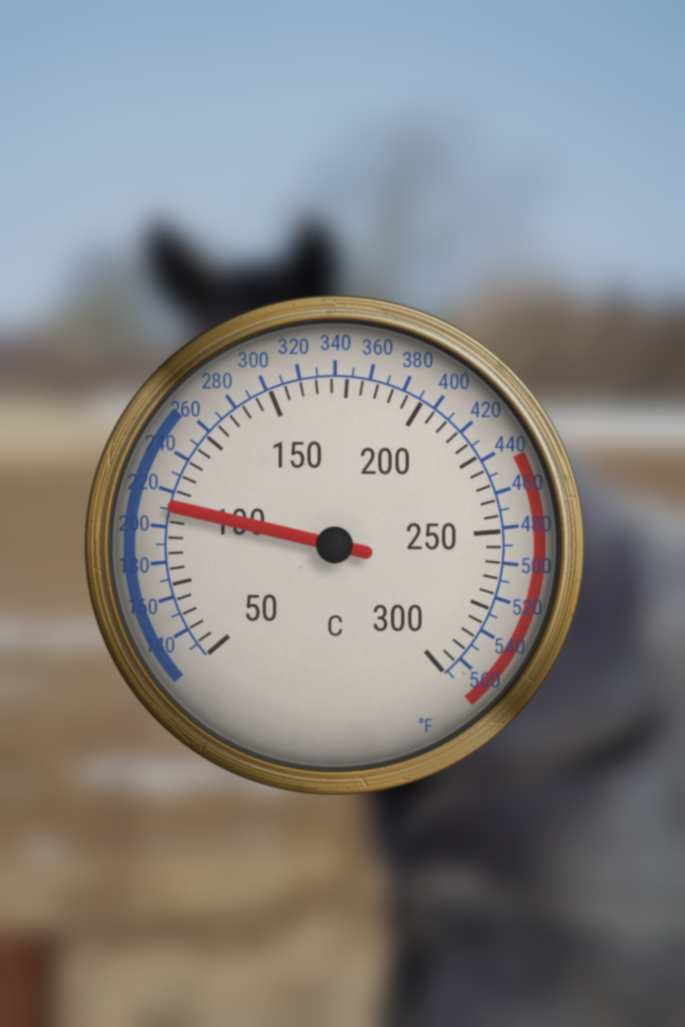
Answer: 100 °C
